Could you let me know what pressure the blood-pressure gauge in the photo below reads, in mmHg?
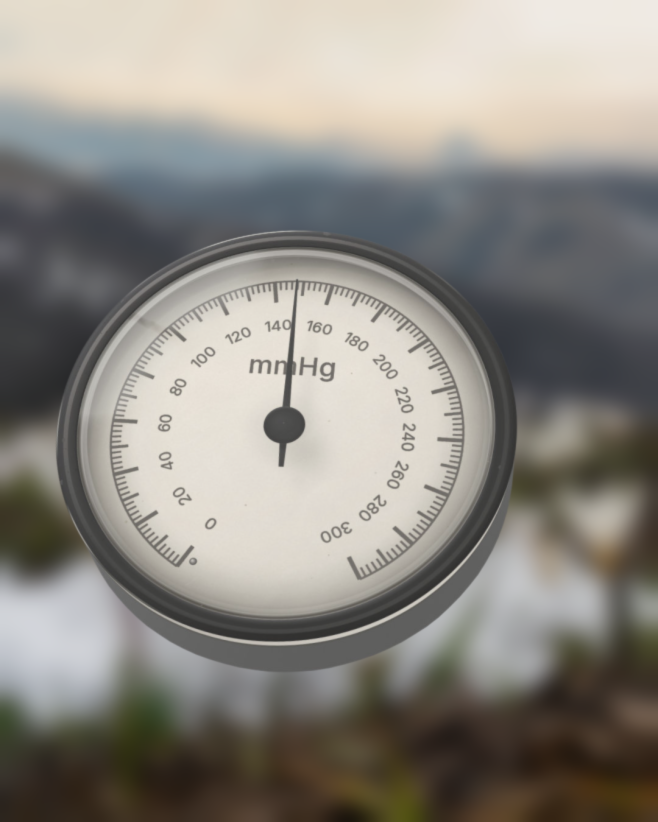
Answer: 148 mmHg
